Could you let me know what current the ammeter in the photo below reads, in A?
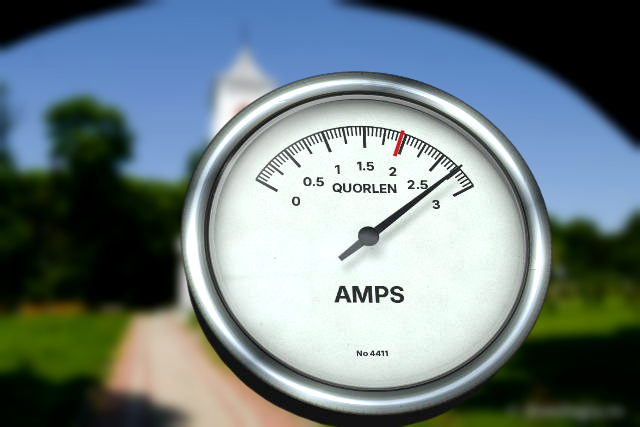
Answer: 2.75 A
